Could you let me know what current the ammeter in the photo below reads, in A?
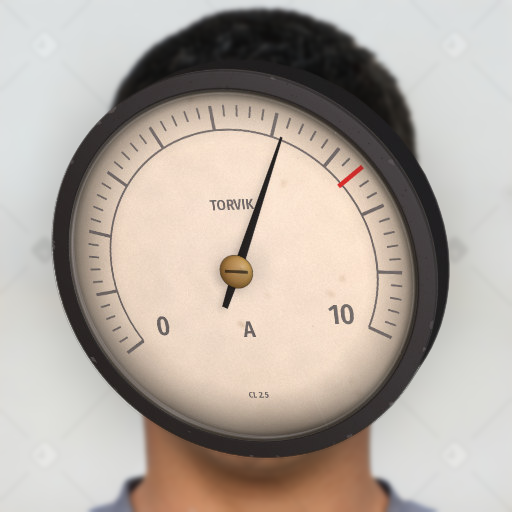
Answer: 6.2 A
